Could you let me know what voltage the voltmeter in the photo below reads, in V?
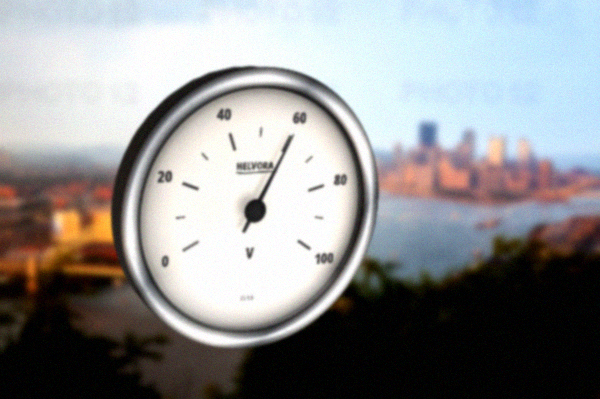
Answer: 60 V
